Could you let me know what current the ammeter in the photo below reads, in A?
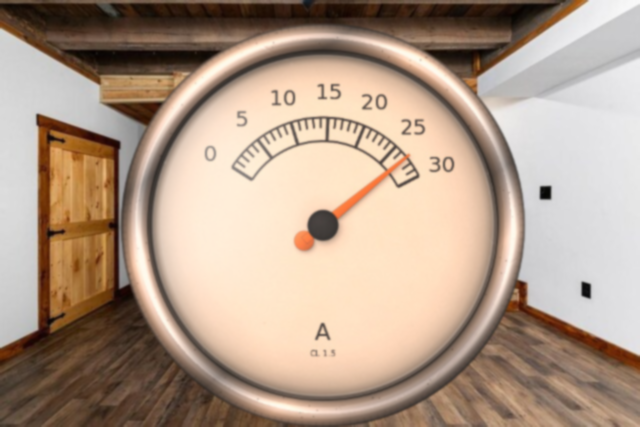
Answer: 27 A
